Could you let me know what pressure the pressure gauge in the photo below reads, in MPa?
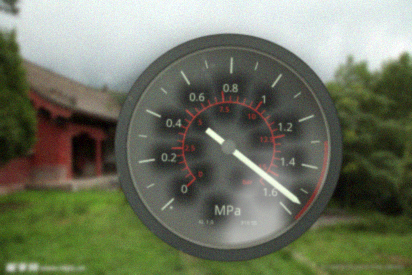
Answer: 1.55 MPa
